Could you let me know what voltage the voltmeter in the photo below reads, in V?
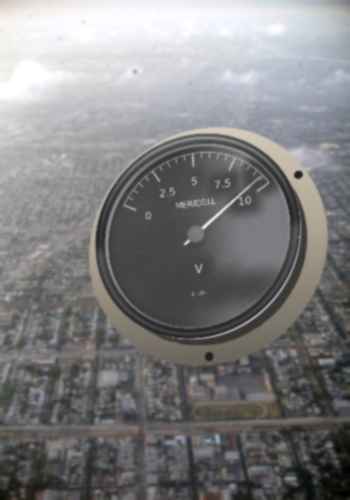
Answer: 9.5 V
